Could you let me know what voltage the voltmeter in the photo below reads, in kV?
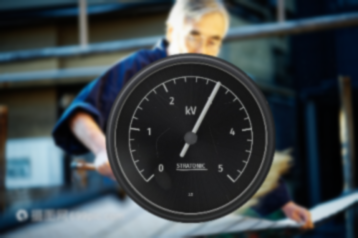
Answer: 3 kV
